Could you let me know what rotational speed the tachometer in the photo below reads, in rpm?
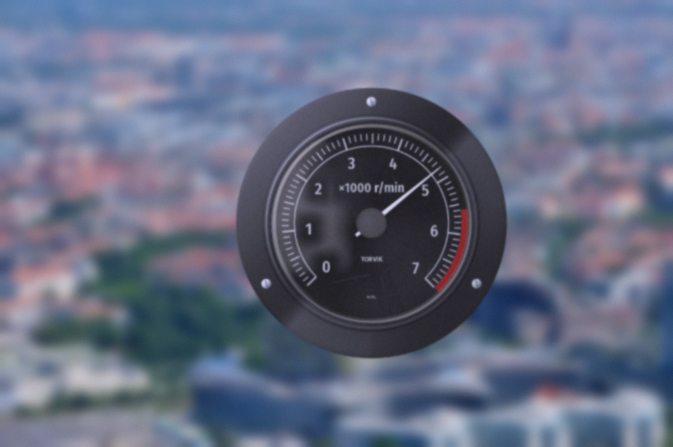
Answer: 4800 rpm
